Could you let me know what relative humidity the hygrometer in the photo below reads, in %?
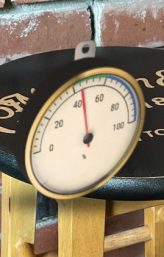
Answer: 44 %
